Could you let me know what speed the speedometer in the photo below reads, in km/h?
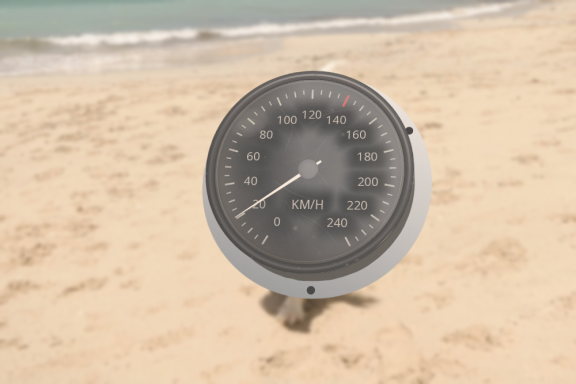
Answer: 20 km/h
